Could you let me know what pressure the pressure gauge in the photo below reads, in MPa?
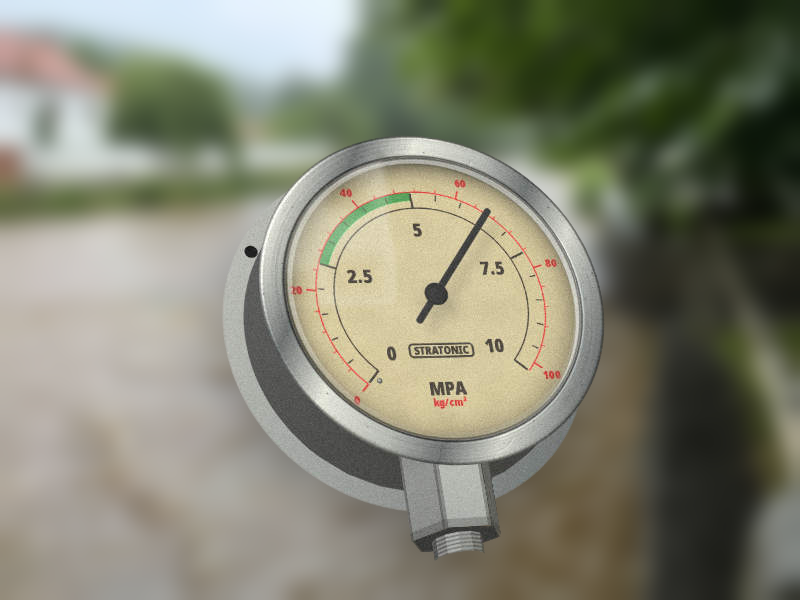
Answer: 6.5 MPa
